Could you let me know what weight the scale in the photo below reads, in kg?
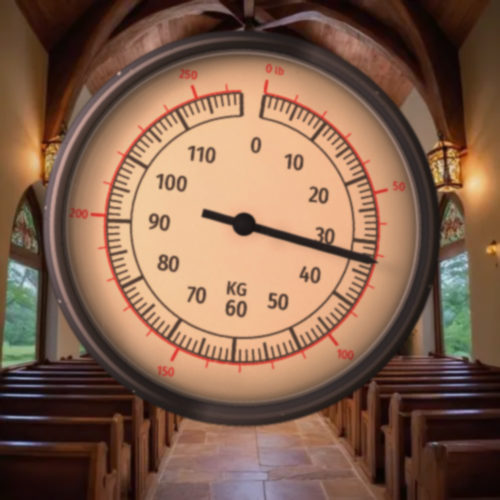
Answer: 33 kg
